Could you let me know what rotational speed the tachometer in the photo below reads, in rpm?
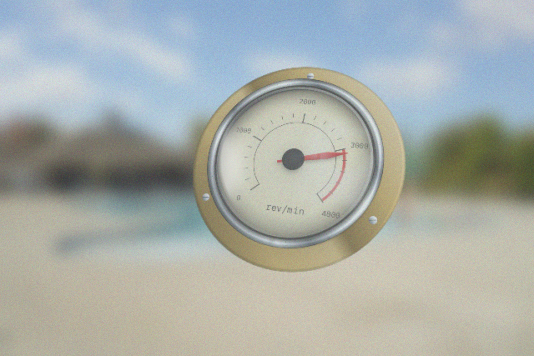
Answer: 3100 rpm
